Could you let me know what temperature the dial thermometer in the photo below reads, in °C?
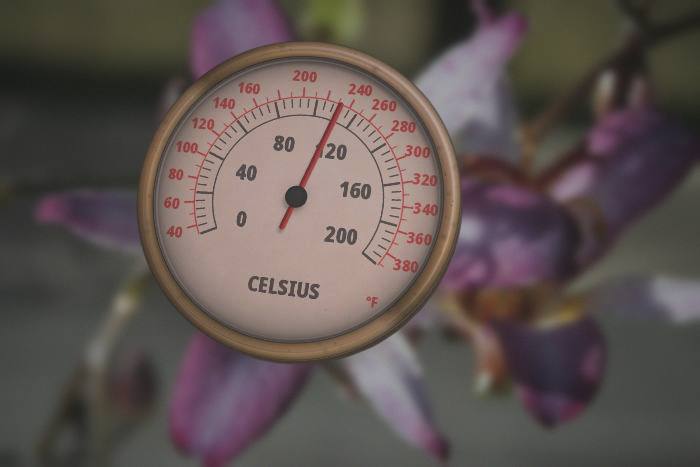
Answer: 112 °C
